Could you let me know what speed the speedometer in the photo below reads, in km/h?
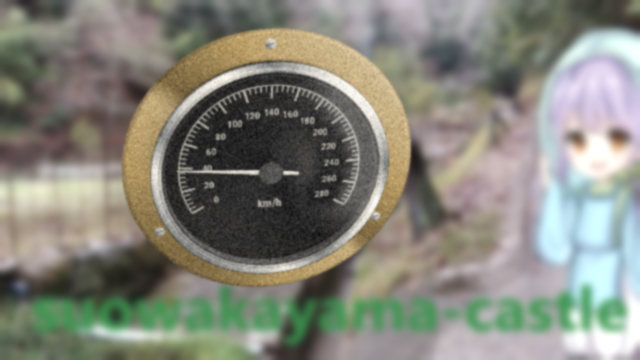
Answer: 40 km/h
